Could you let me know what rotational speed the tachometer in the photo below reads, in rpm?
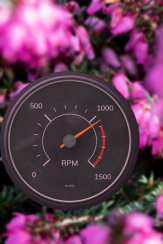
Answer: 1050 rpm
